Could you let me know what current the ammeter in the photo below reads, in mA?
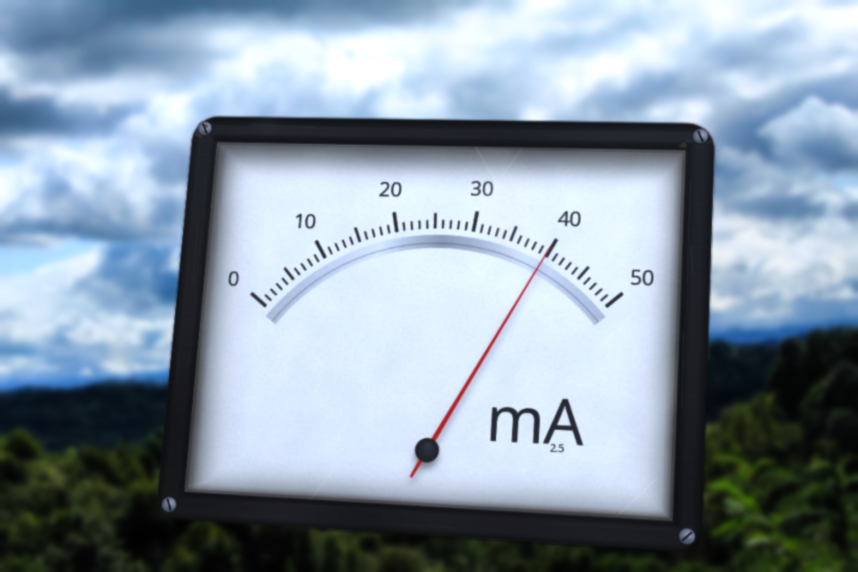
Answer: 40 mA
